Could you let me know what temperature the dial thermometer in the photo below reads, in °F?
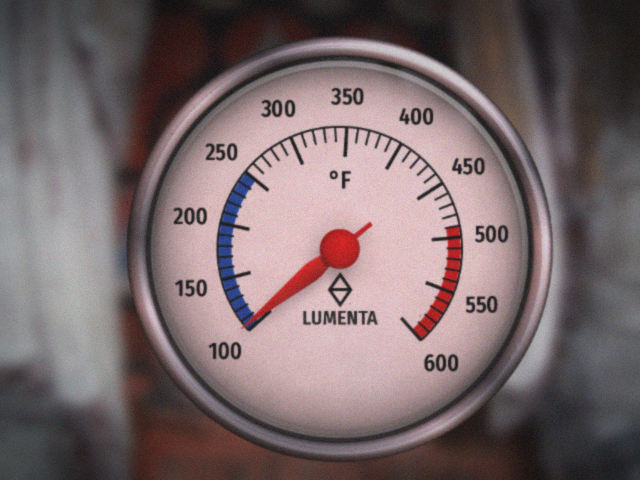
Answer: 105 °F
